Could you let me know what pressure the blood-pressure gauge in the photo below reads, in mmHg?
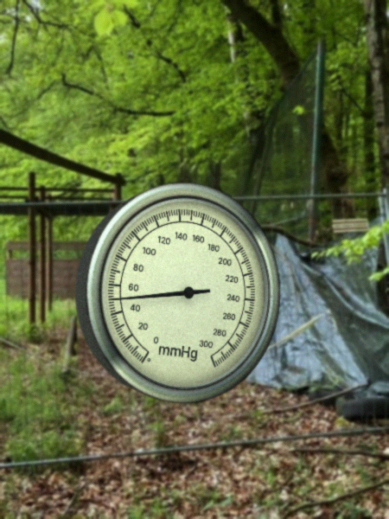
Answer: 50 mmHg
